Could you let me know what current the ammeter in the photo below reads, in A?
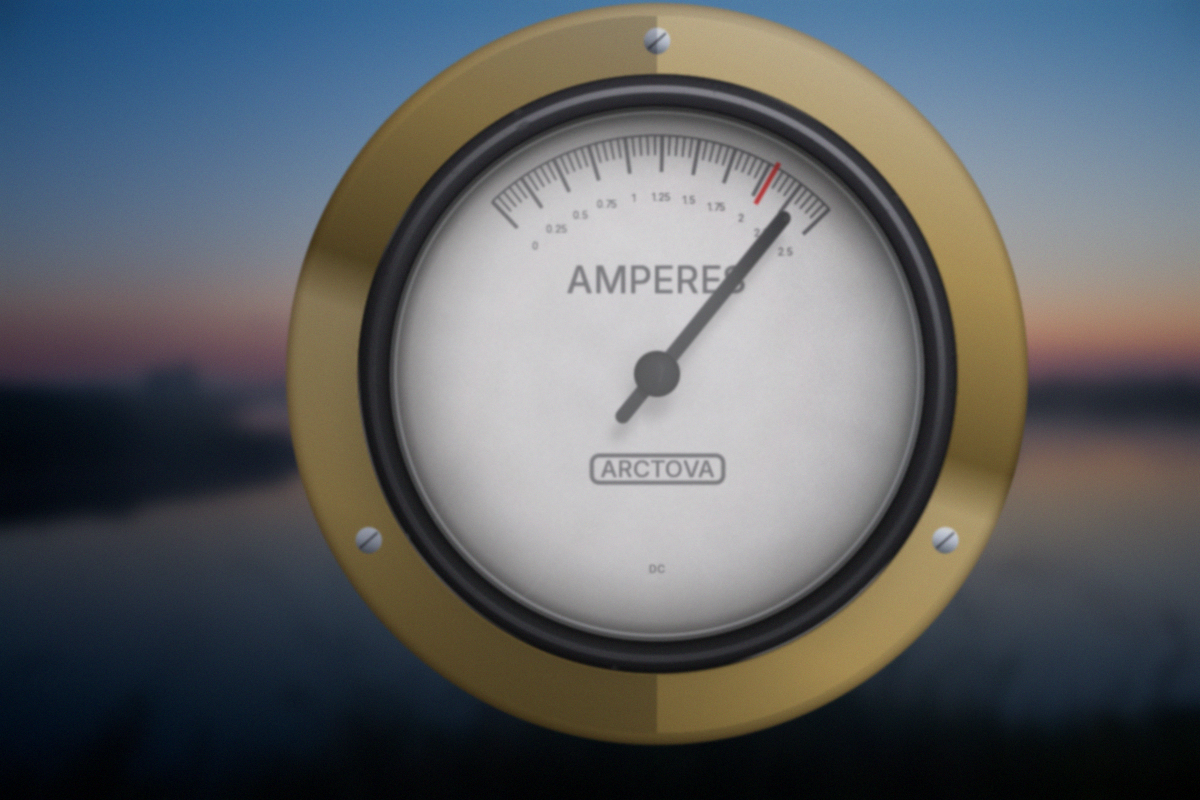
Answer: 2.3 A
